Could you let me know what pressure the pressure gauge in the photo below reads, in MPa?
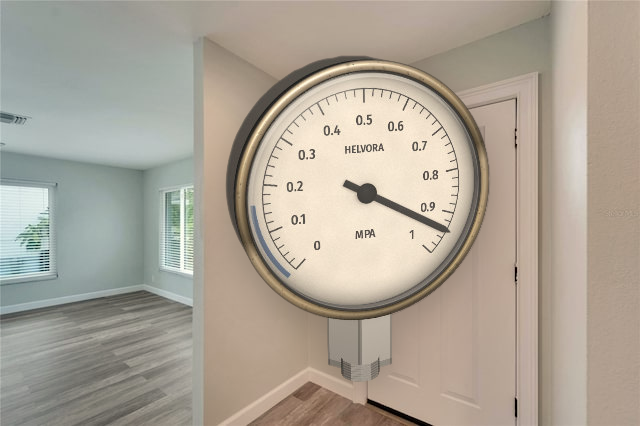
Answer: 0.94 MPa
